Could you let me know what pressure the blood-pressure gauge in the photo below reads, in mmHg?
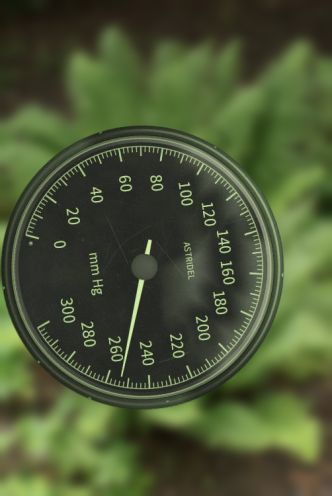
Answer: 254 mmHg
